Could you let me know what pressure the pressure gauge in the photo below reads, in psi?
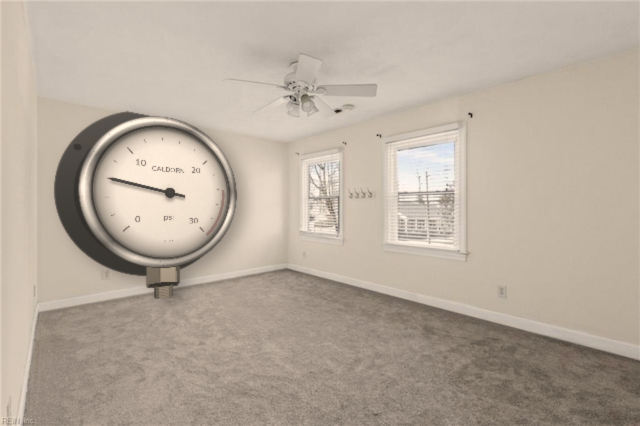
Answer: 6 psi
